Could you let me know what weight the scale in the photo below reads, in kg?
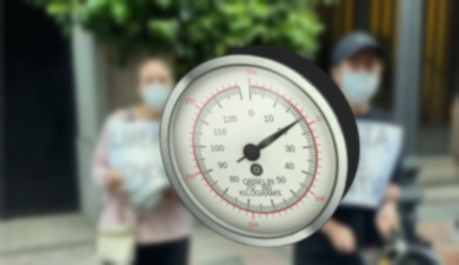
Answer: 20 kg
